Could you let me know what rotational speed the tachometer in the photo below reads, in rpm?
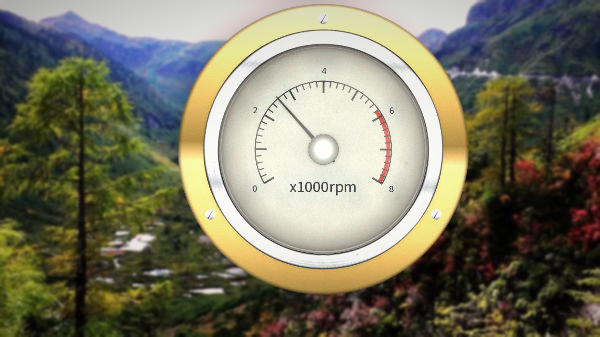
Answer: 2600 rpm
